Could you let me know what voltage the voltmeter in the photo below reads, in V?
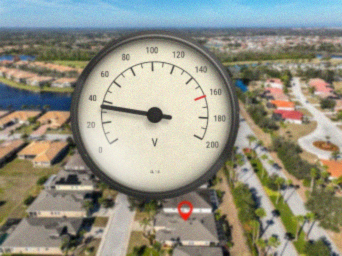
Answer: 35 V
